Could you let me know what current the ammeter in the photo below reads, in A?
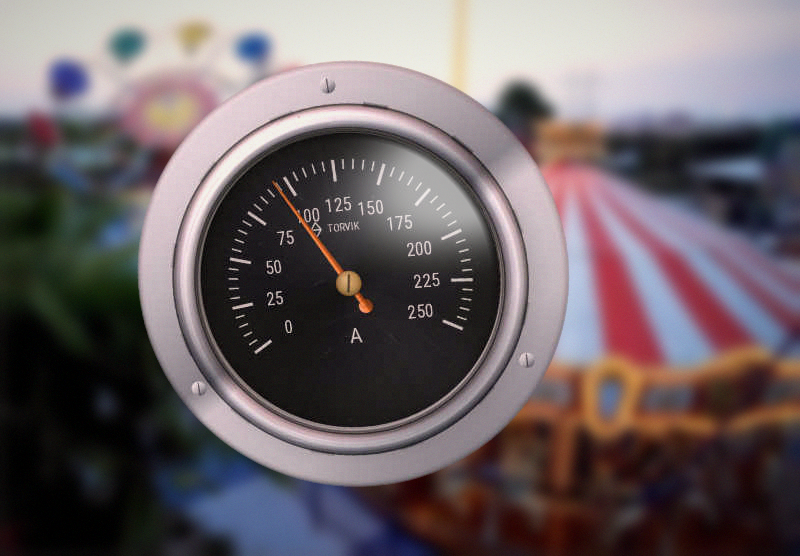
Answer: 95 A
